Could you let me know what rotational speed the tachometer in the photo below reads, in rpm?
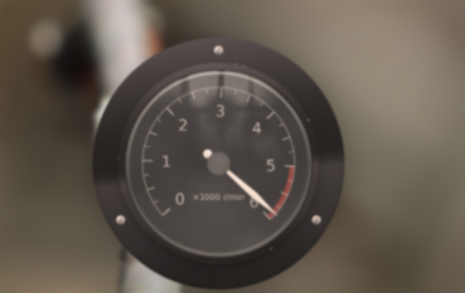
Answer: 5875 rpm
